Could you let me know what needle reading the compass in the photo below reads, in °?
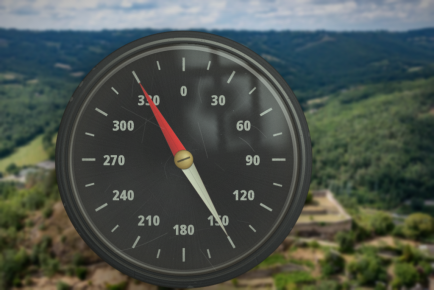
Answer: 330 °
